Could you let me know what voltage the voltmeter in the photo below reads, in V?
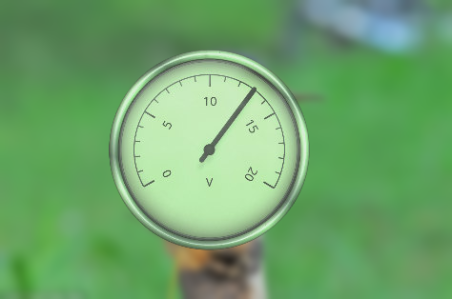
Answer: 13 V
